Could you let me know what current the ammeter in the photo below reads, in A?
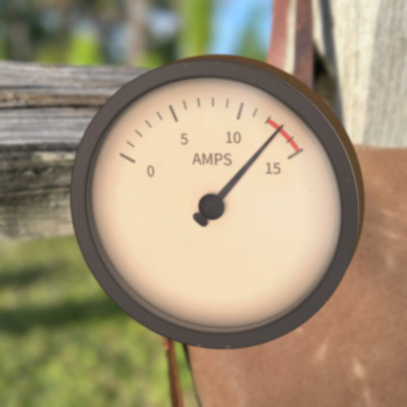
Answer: 13 A
